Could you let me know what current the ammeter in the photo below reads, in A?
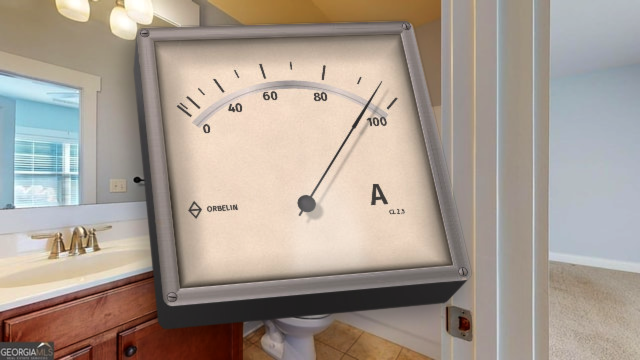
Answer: 95 A
